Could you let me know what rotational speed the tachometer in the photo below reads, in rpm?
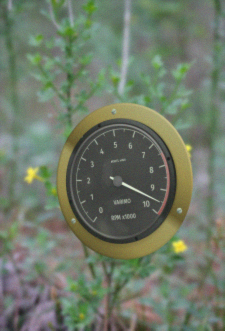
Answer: 9500 rpm
